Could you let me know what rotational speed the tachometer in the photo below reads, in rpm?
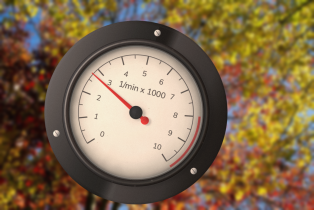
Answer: 2750 rpm
